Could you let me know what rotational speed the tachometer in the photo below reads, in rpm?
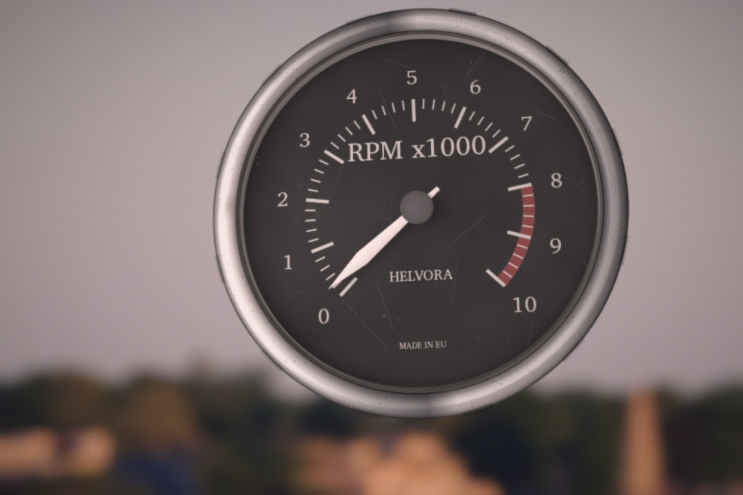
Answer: 200 rpm
